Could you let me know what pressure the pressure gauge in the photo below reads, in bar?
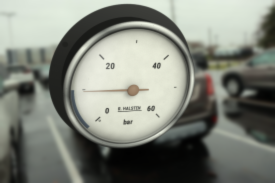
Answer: 10 bar
